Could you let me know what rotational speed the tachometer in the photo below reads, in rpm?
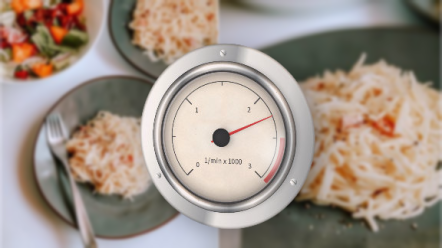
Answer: 2250 rpm
